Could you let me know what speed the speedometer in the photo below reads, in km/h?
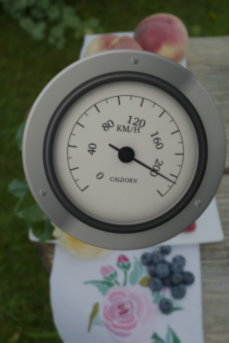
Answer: 205 km/h
